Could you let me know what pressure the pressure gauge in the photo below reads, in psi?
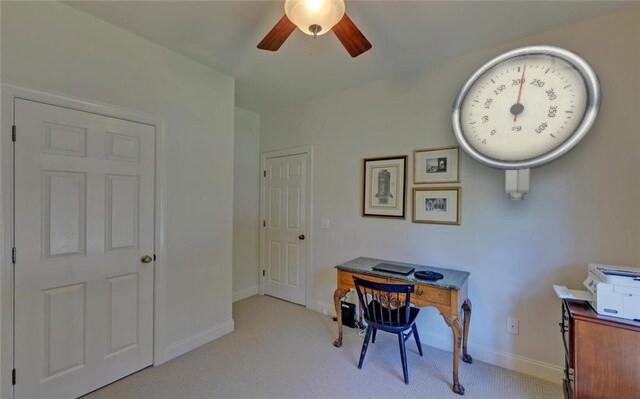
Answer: 210 psi
